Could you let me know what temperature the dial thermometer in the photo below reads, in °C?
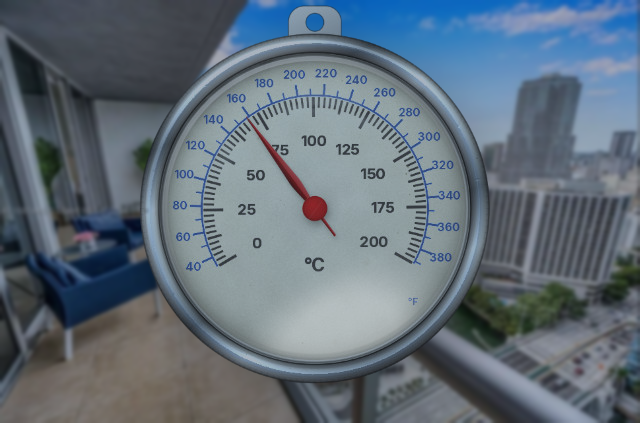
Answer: 70 °C
